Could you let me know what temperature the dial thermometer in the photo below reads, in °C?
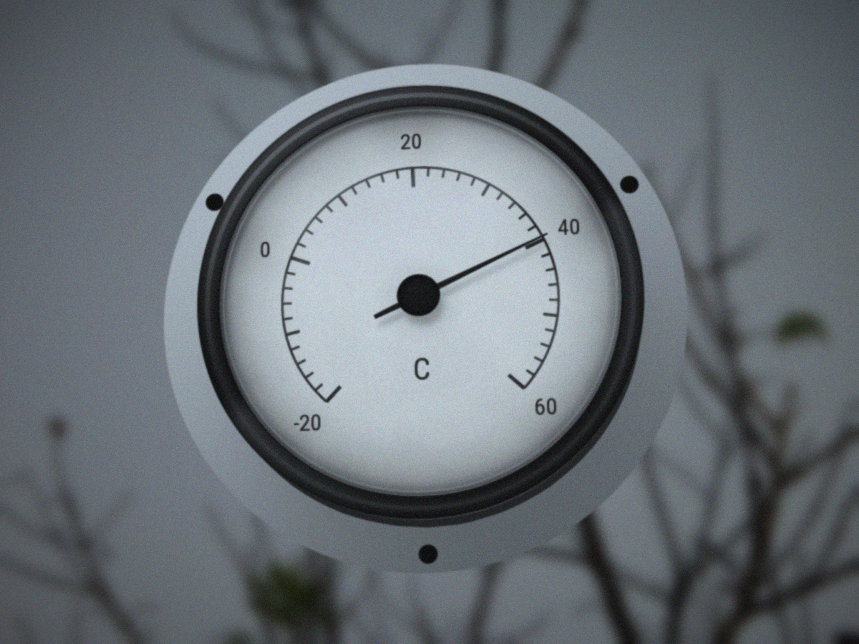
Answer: 40 °C
